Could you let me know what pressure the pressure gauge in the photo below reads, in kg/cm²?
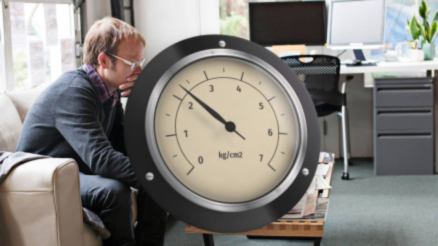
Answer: 2.25 kg/cm²
